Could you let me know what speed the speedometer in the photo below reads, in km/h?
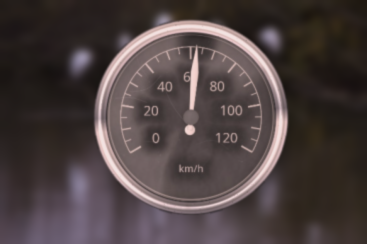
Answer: 62.5 km/h
